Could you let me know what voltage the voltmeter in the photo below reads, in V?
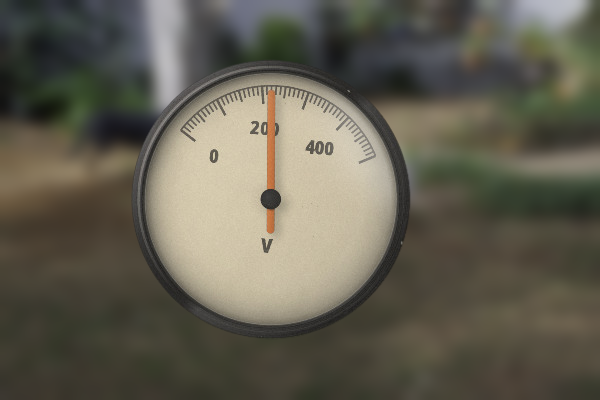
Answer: 220 V
